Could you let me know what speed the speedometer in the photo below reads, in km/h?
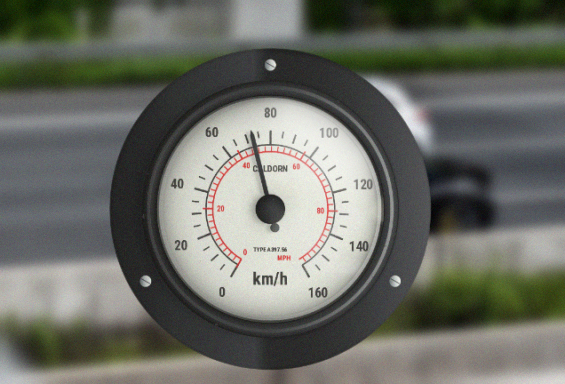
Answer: 72.5 km/h
